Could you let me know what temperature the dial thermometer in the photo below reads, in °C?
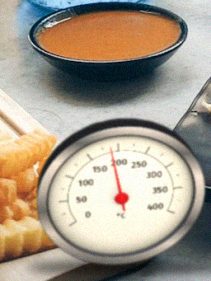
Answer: 187.5 °C
